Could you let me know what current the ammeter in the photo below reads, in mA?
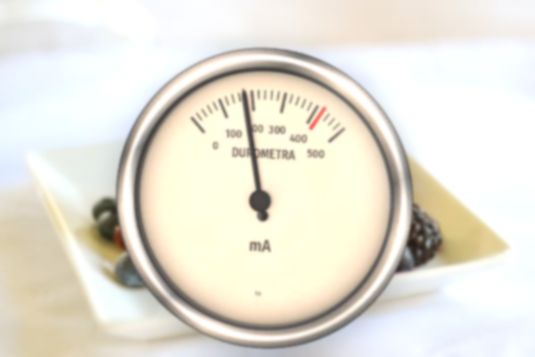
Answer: 180 mA
